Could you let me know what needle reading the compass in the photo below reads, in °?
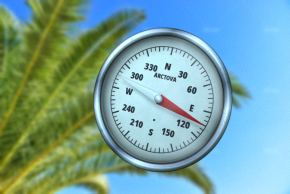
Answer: 105 °
